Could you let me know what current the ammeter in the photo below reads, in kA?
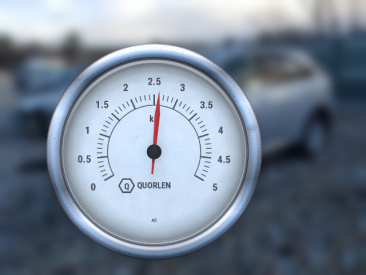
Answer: 2.6 kA
